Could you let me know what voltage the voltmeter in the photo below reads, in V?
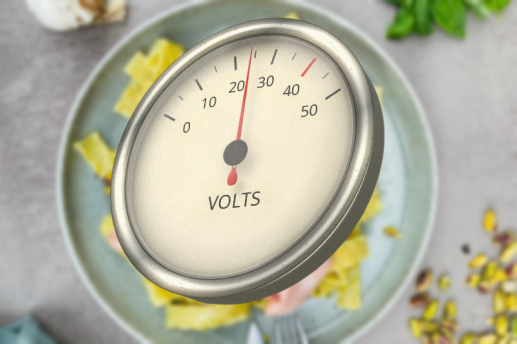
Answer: 25 V
